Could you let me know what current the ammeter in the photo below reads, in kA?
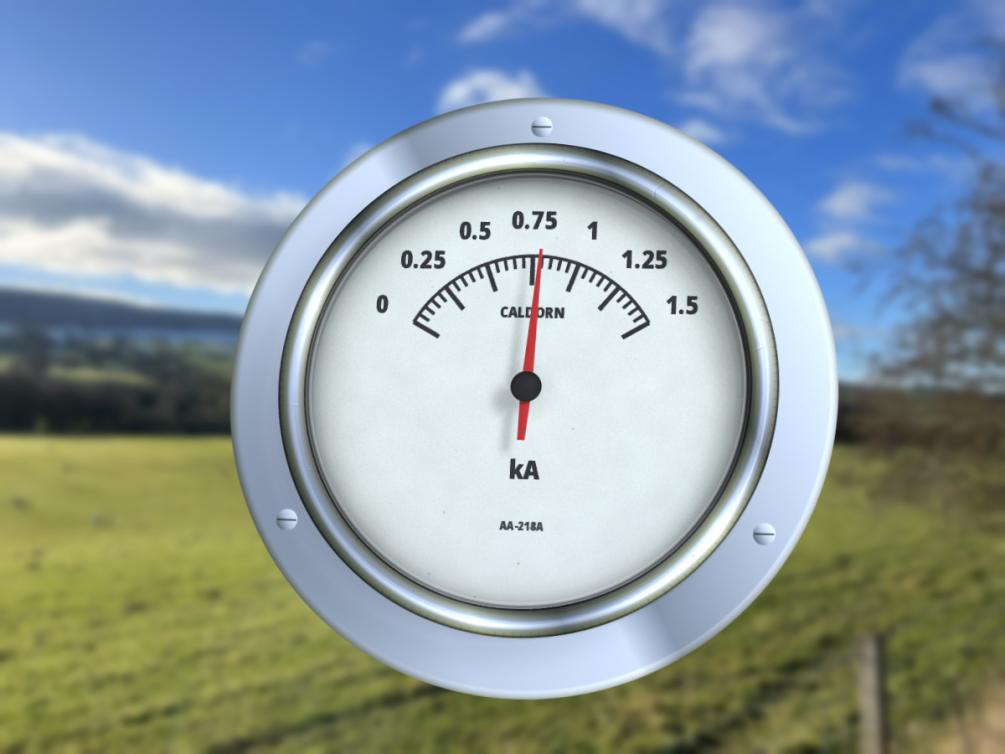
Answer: 0.8 kA
